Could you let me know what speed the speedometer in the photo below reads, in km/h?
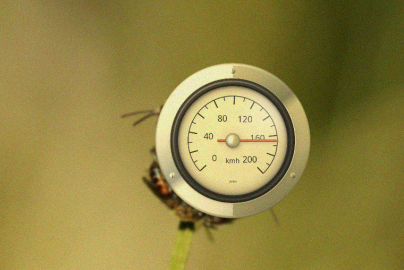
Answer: 165 km/h
